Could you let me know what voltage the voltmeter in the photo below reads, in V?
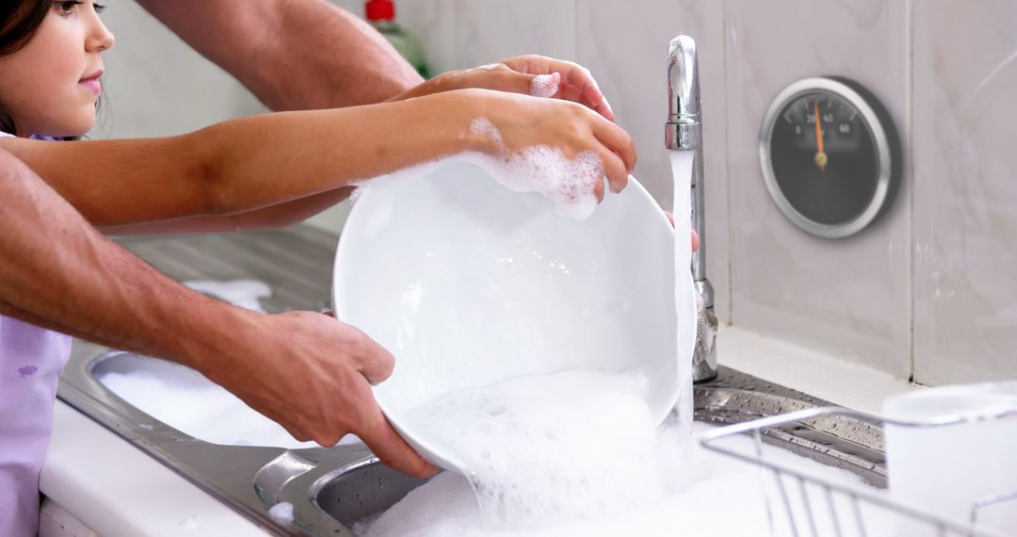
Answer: 30 V
